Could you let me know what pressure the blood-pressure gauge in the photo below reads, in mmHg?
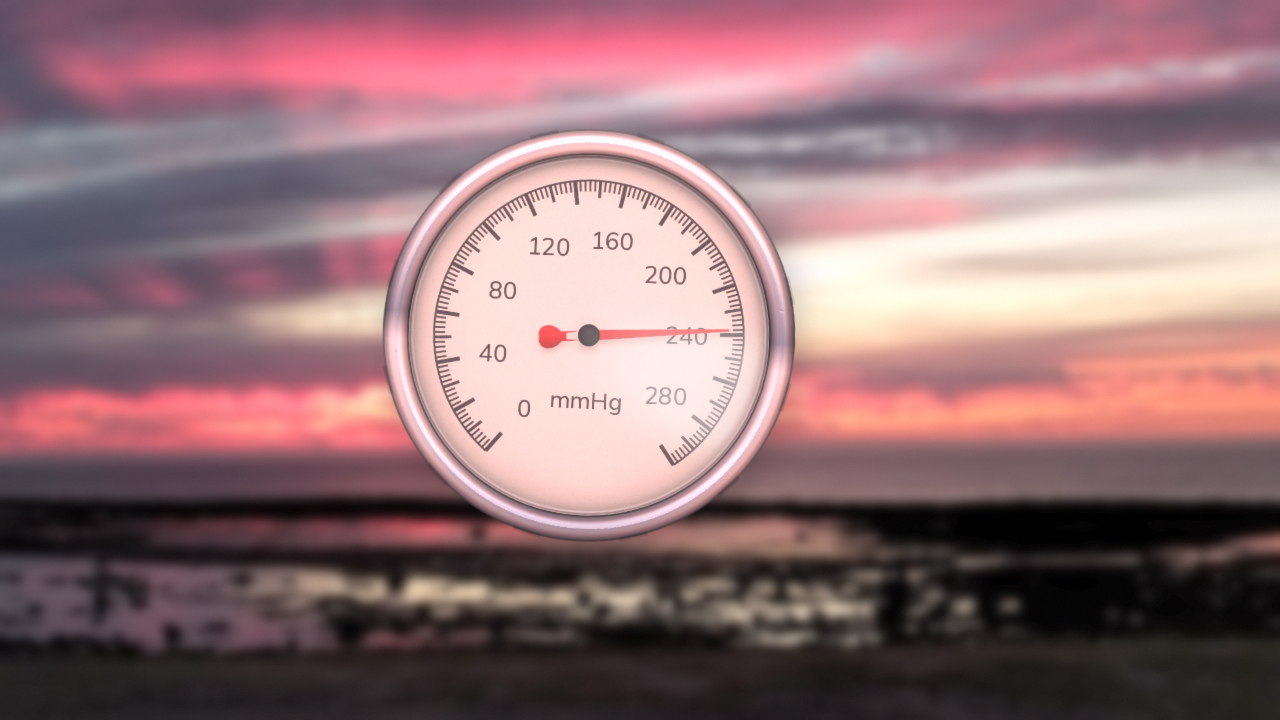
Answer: 238 mmHg
